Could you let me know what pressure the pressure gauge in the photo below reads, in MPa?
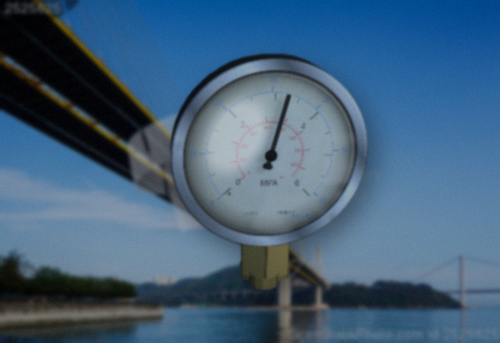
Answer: 3.25 MPa
